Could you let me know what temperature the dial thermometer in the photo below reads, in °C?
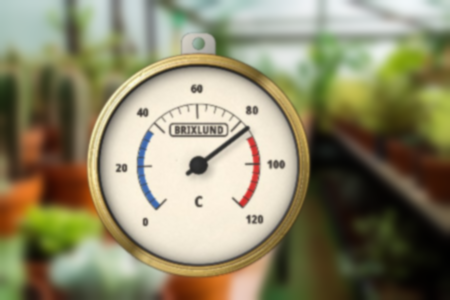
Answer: 84 °C
